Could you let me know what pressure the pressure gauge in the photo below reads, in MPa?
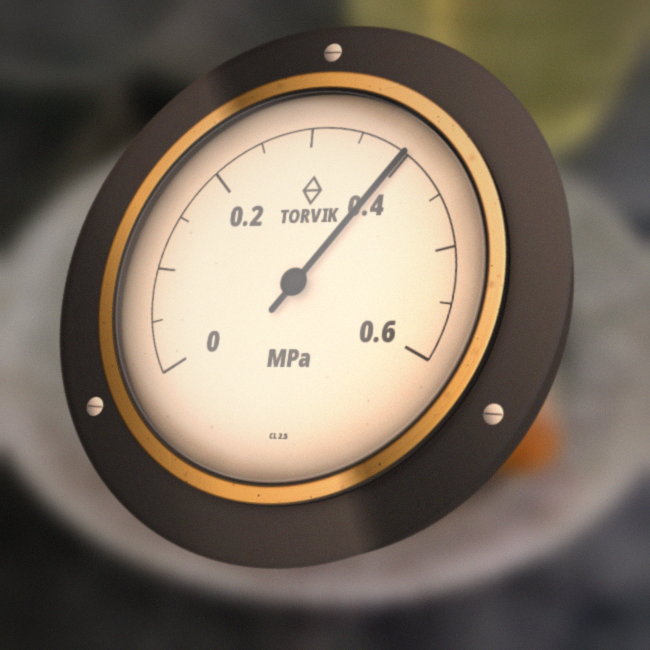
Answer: 0.4 MPa
